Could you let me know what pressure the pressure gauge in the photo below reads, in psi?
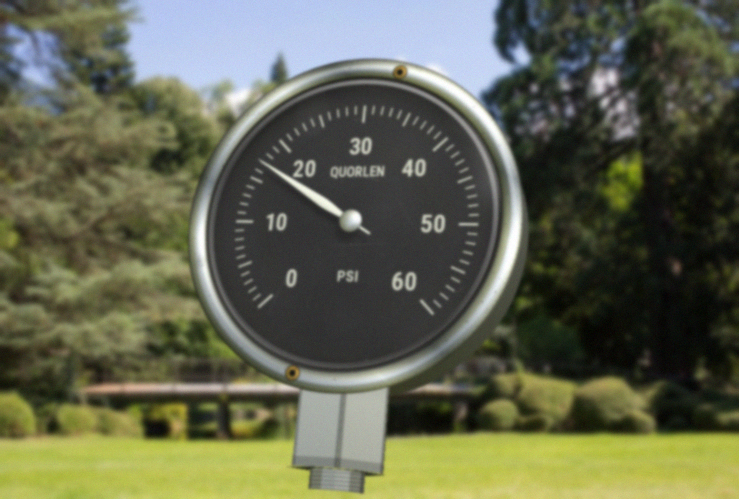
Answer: 17 psi
